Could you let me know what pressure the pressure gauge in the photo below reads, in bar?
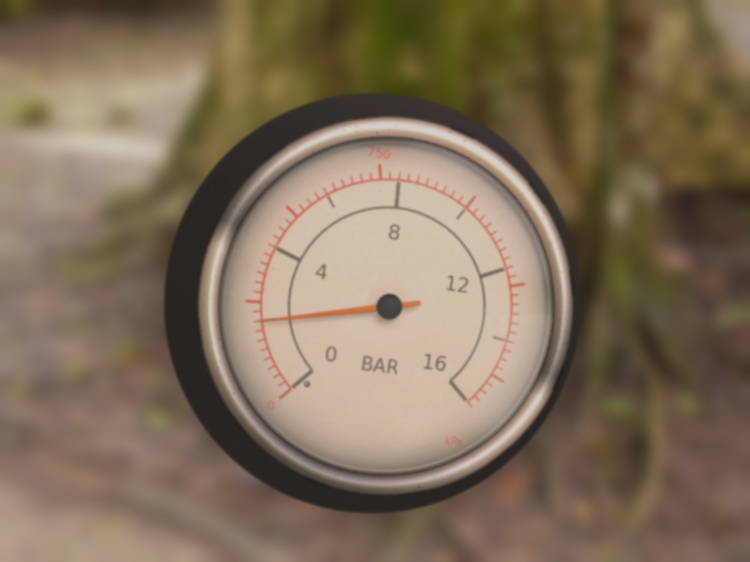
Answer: 2 bar
